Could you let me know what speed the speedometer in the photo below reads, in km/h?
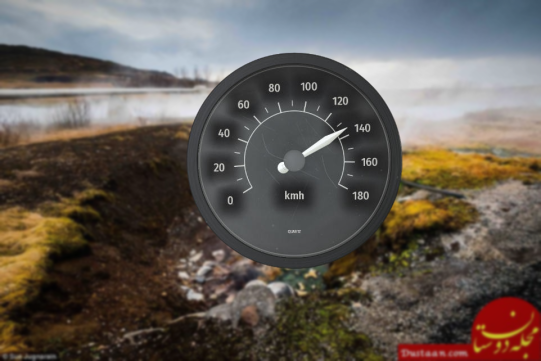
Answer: 135 km/h
